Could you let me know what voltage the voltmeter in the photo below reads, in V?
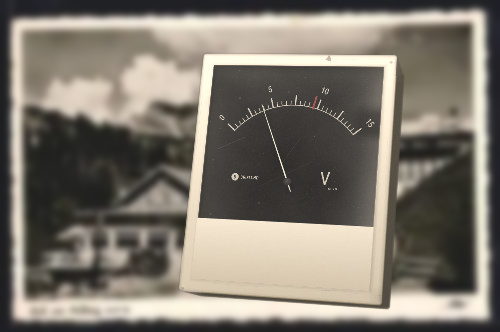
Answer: 4 V
